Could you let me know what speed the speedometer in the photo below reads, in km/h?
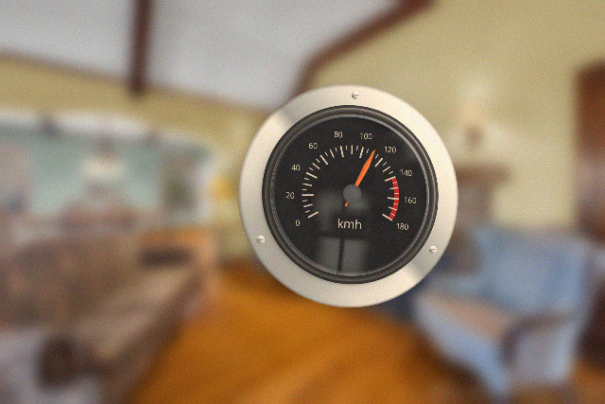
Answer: 110 km/h
